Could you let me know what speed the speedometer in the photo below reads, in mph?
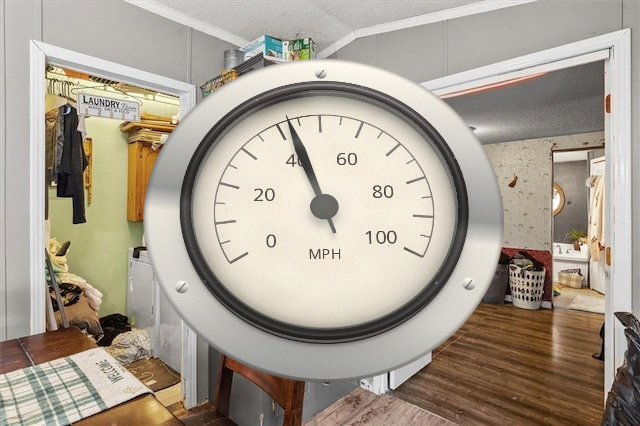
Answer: 42.5 mph
